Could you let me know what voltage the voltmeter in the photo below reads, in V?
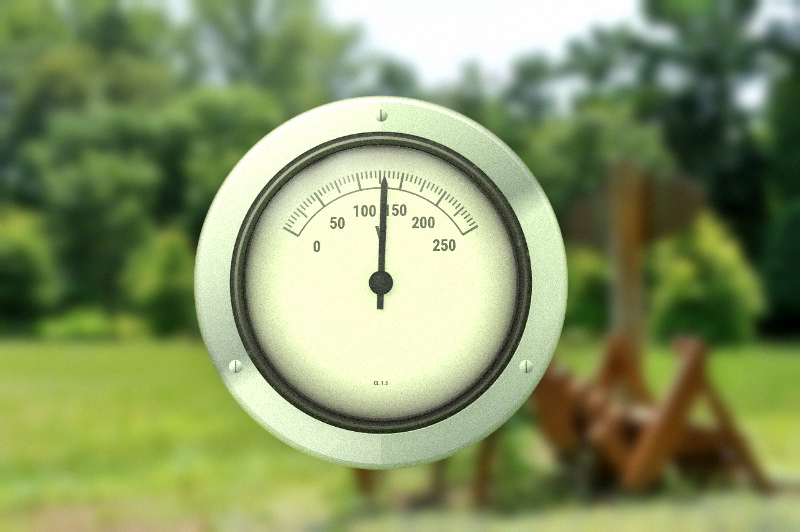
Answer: 130 V
